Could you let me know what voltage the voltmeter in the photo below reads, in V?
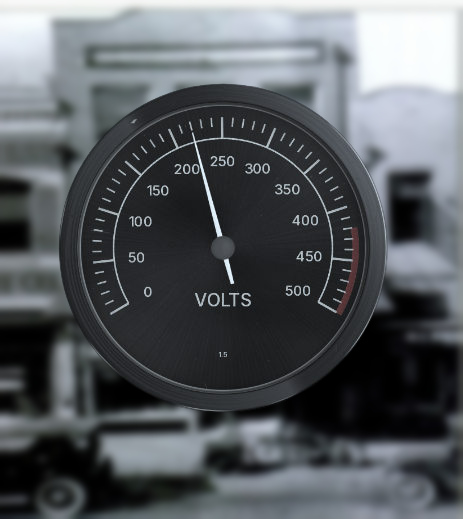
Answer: 220 V
